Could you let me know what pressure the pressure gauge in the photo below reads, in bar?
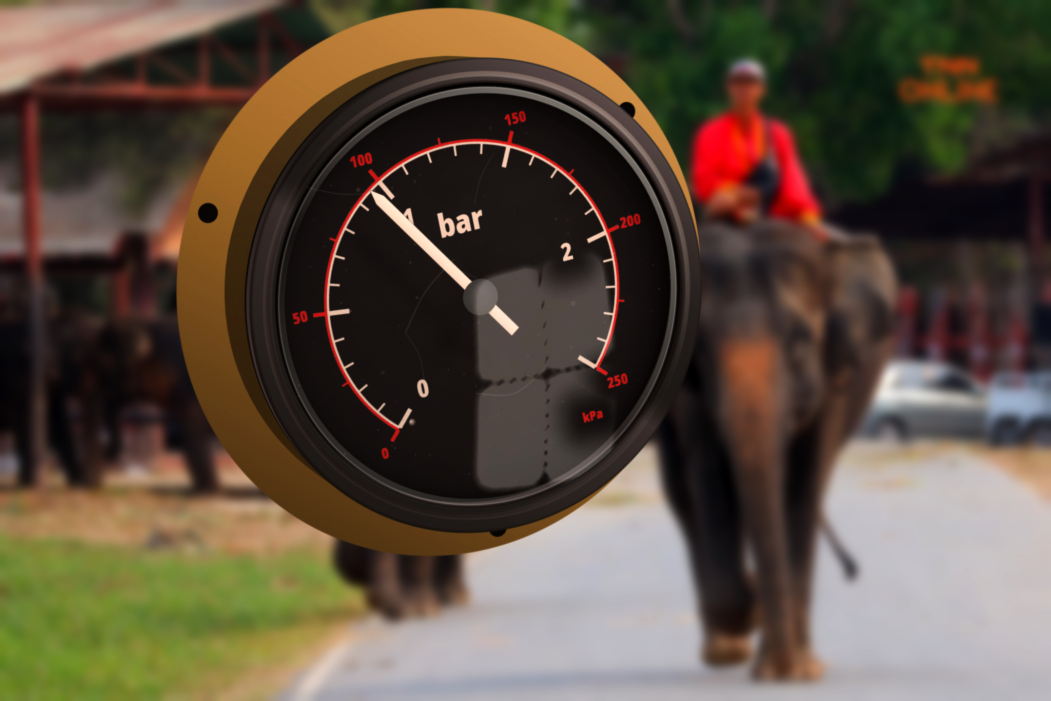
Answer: 0.95 bar
